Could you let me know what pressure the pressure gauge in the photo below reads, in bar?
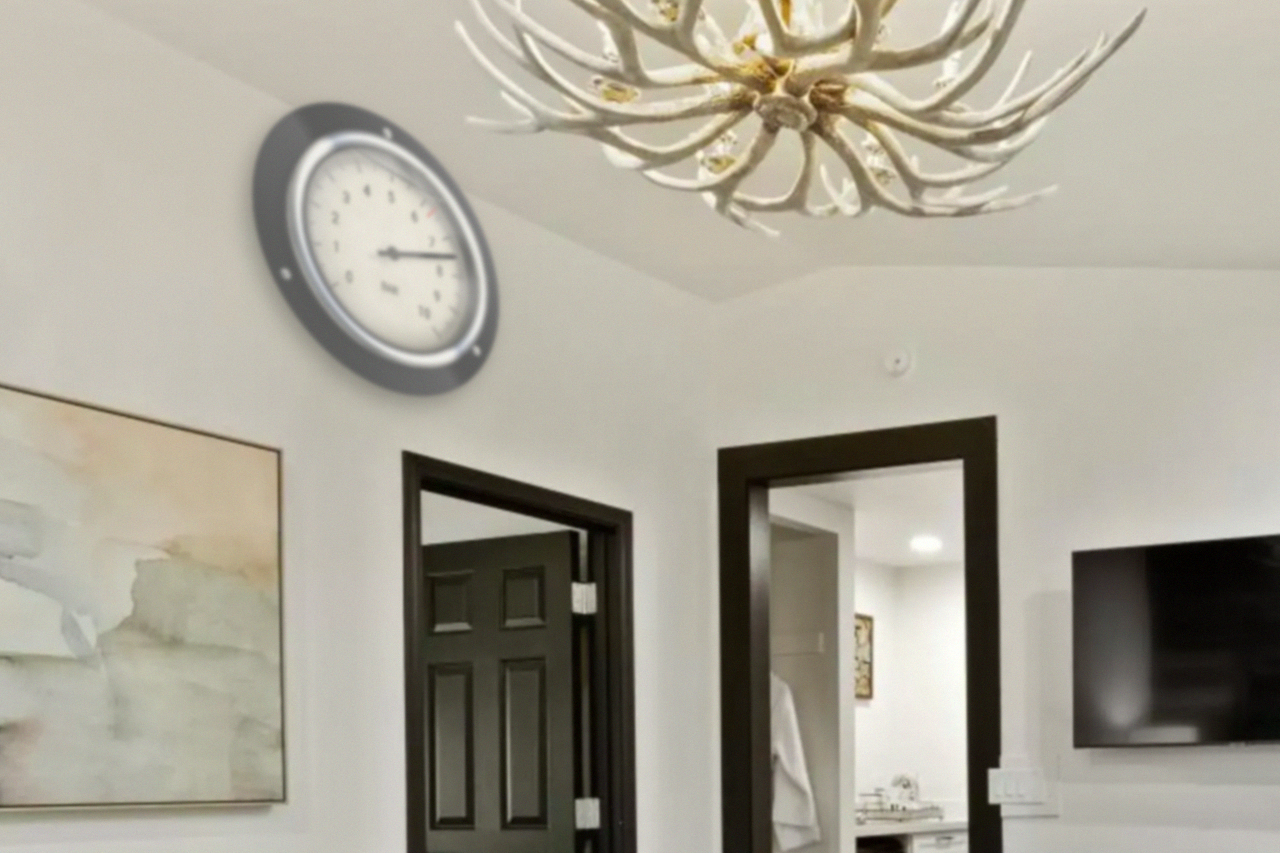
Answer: 7.5 bar
